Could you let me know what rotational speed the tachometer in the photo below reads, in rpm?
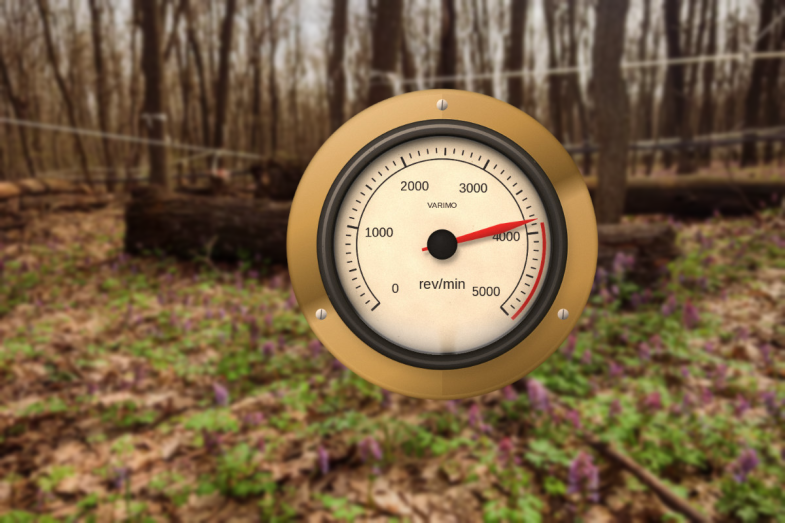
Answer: 3850 rpm
